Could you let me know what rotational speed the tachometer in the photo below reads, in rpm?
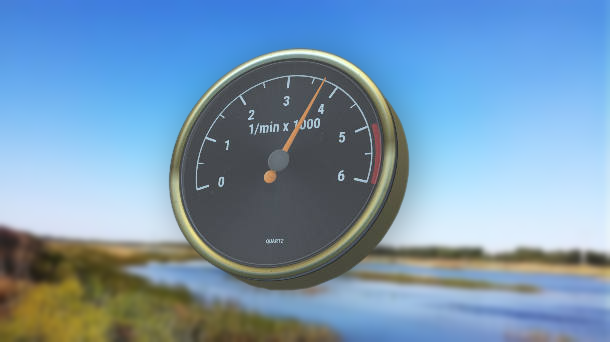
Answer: 3750 rpm
